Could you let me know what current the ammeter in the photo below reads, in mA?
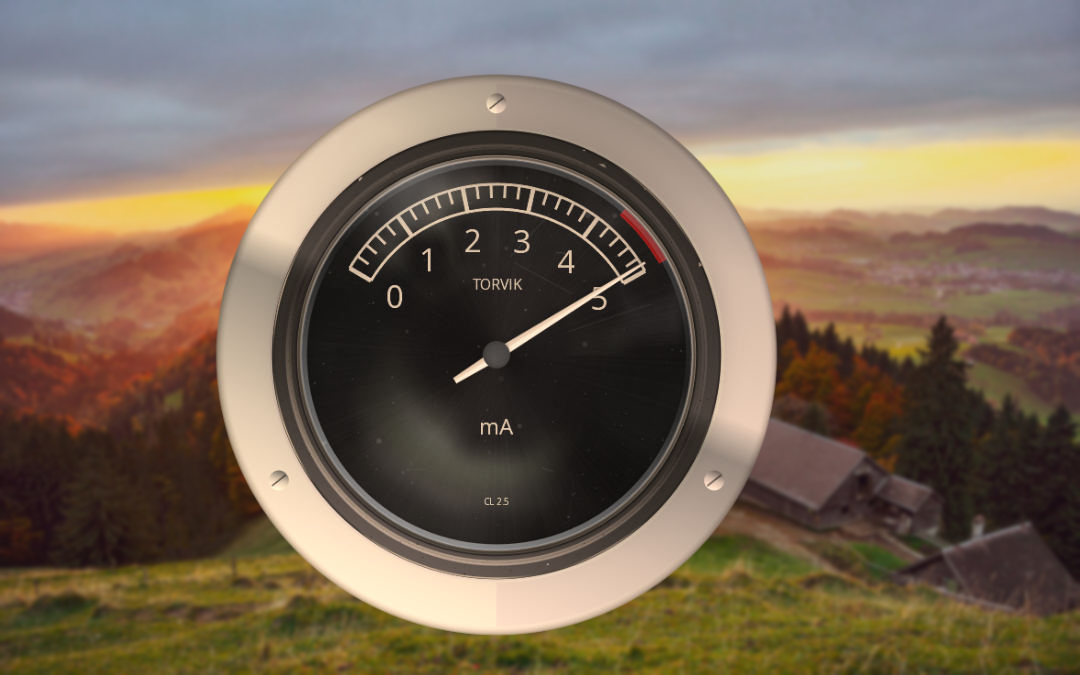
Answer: 4.9 mA
